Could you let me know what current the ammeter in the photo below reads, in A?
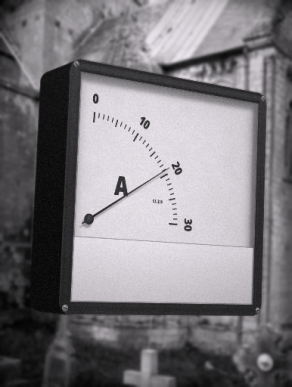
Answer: 19 A
